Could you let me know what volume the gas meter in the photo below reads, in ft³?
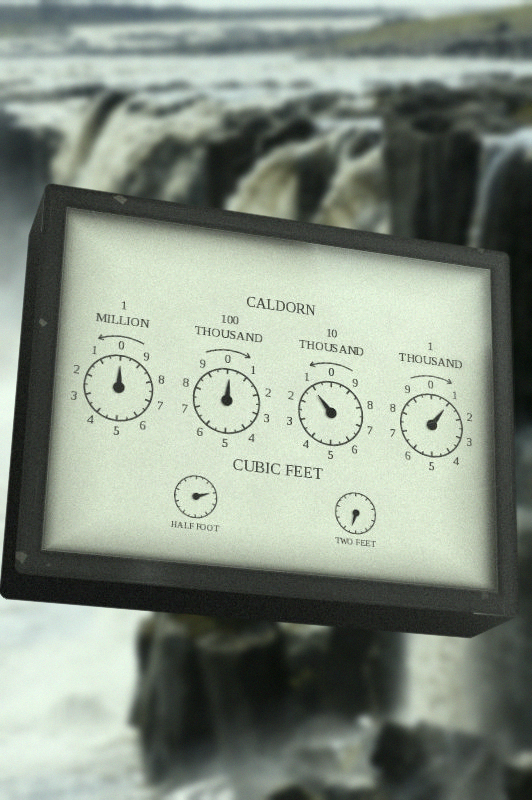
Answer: 1100 ft³
